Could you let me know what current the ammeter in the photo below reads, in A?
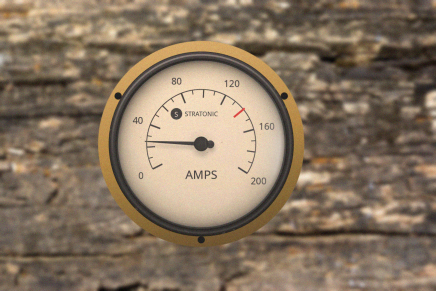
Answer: 25 A
